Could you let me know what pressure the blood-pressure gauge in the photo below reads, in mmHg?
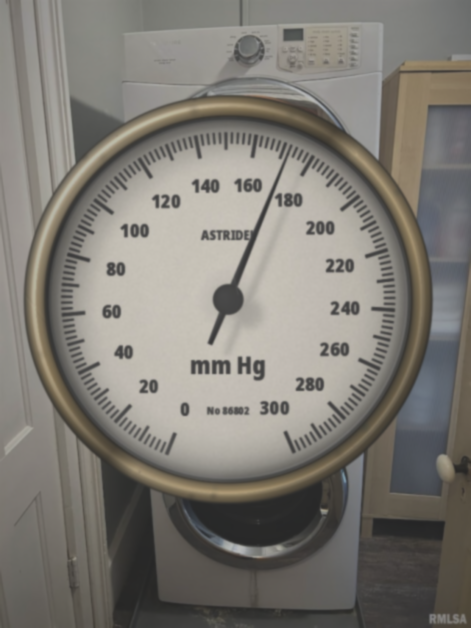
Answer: 172 mmHg
